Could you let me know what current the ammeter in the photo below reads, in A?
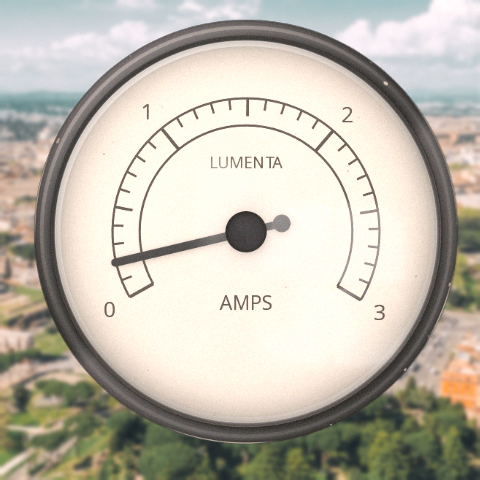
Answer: 0.2 A
